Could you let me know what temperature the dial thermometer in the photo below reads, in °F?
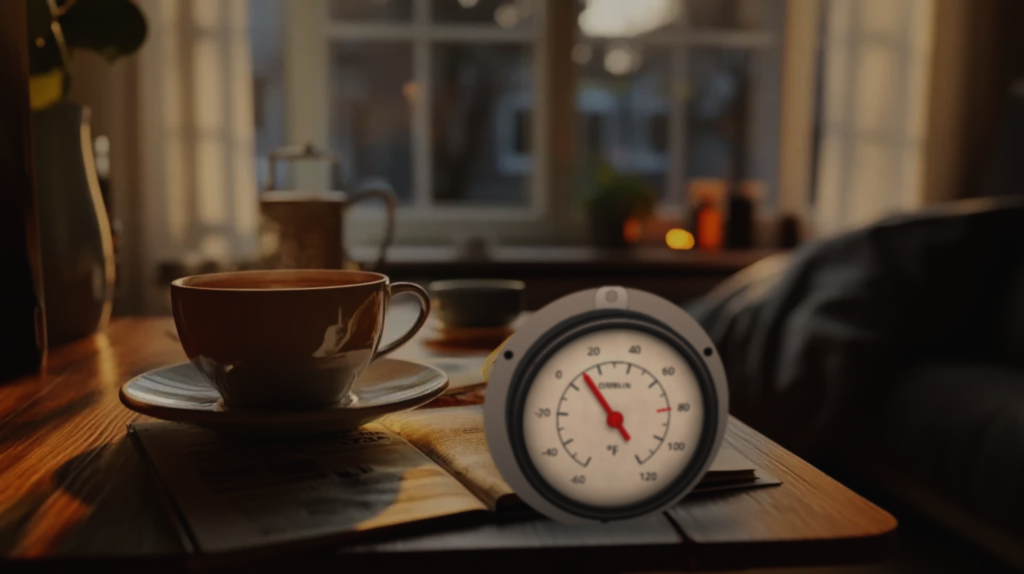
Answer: 10 °F
